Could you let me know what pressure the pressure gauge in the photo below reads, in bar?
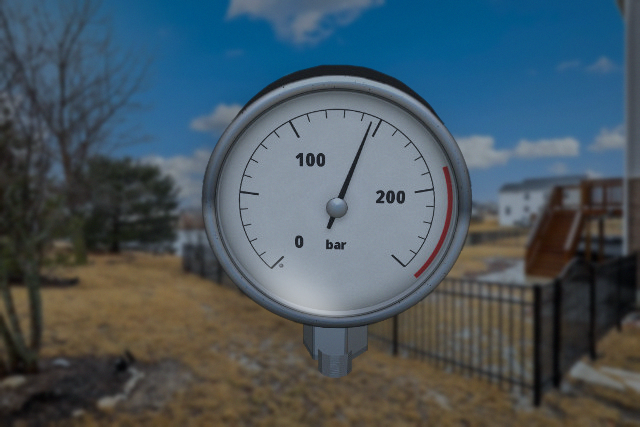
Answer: 145 bar
